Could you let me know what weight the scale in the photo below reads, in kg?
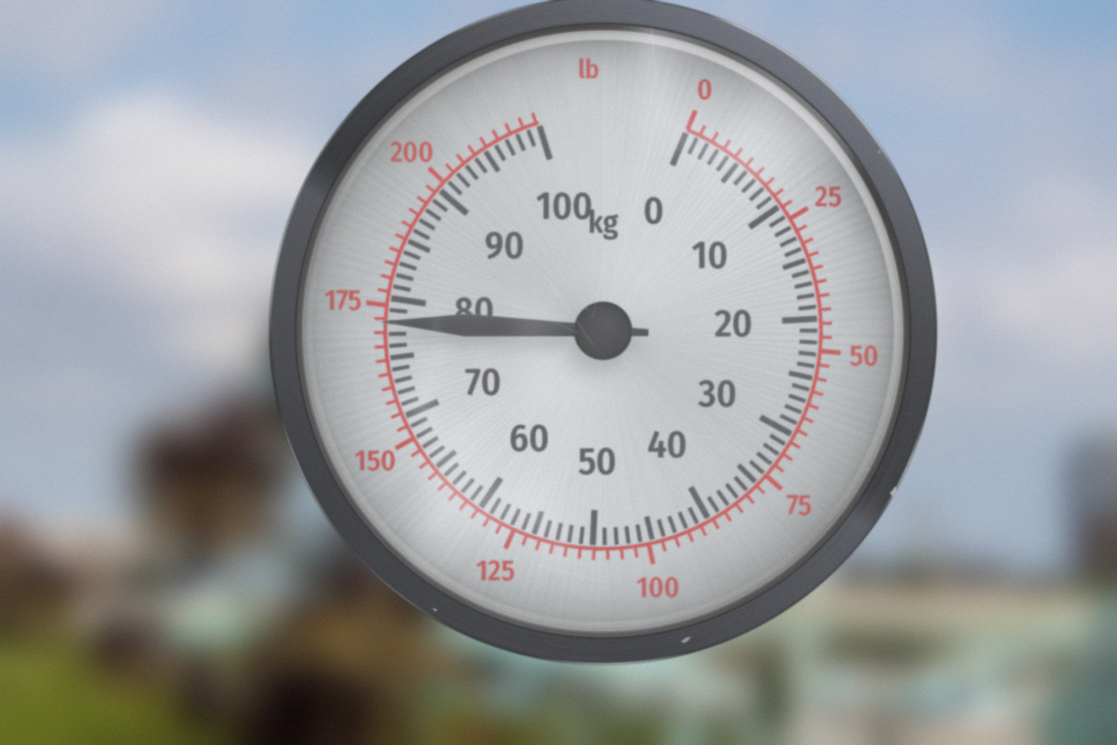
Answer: 78 kg
